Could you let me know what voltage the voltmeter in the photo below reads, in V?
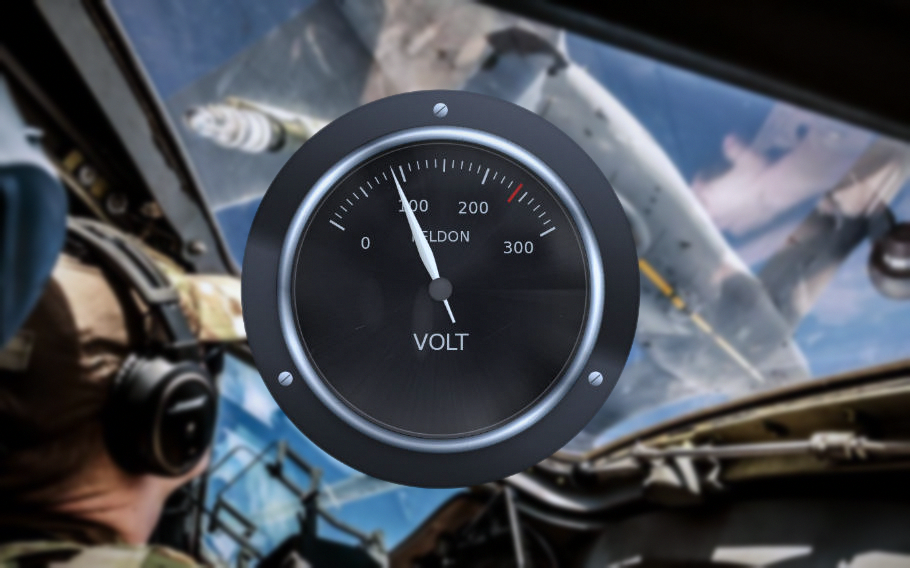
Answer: 90 V
